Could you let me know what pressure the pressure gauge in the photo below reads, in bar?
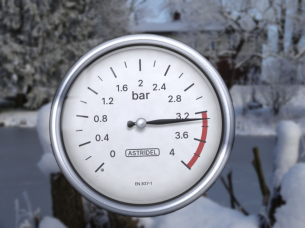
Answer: 3.3 bar
